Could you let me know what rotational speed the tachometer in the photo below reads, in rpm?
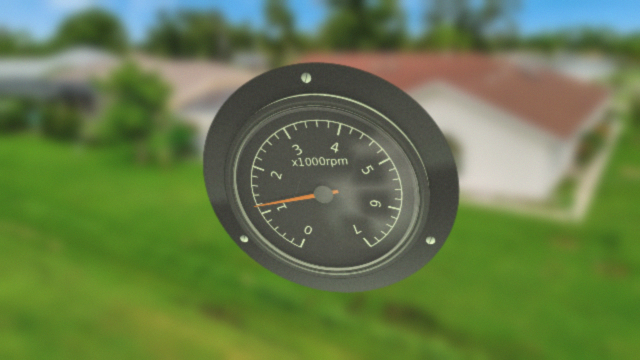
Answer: 1200 rpm
